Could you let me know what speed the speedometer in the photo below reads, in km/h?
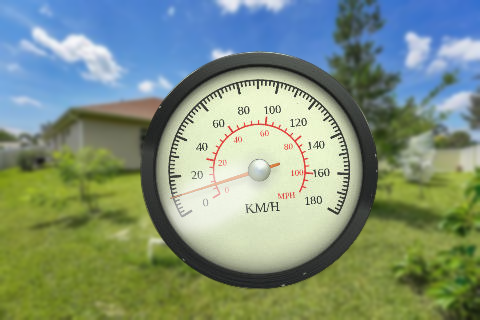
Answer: 10 km/h
